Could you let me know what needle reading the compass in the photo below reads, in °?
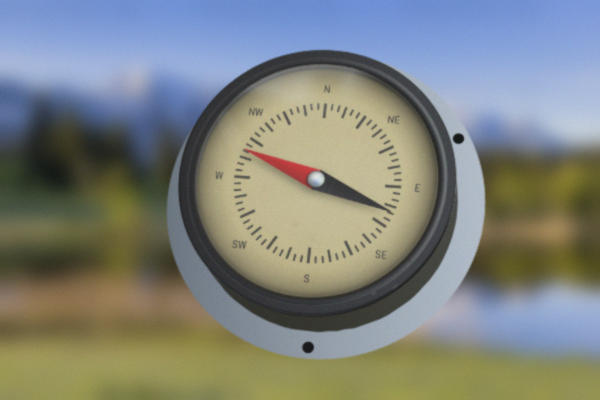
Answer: 290 °
